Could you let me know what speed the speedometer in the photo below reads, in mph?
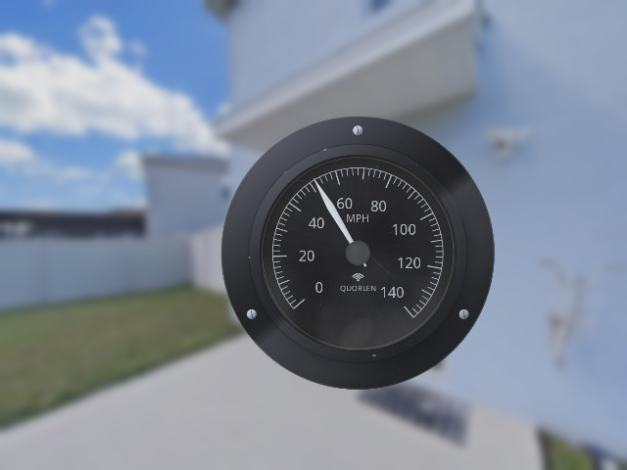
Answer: 52 mph
